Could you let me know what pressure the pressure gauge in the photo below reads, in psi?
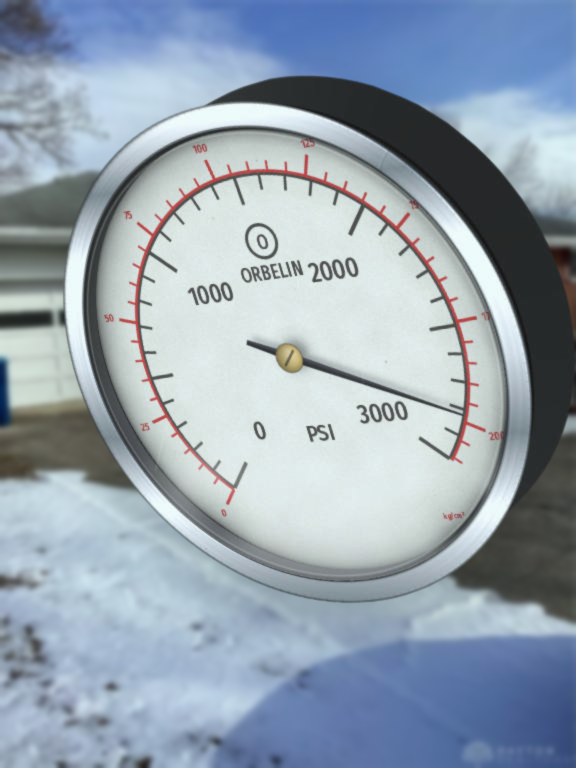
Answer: 2800 psi
